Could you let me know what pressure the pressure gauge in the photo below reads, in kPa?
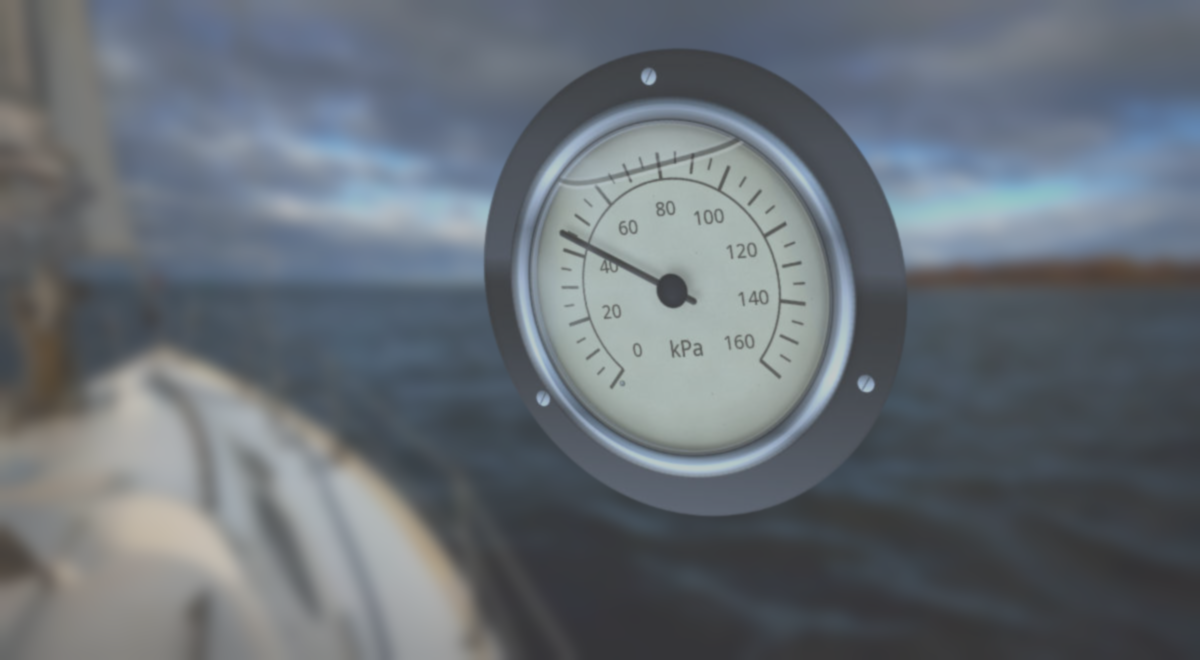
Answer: 45 kPa
